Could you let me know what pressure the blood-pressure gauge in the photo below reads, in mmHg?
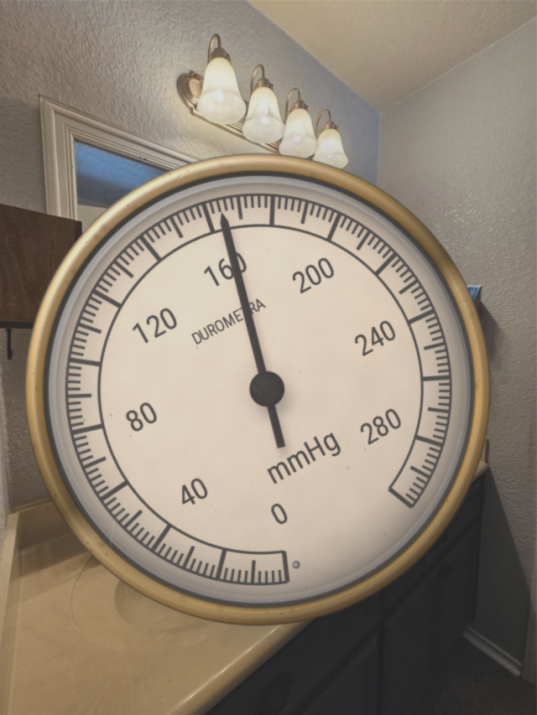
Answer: 164 mmHg
